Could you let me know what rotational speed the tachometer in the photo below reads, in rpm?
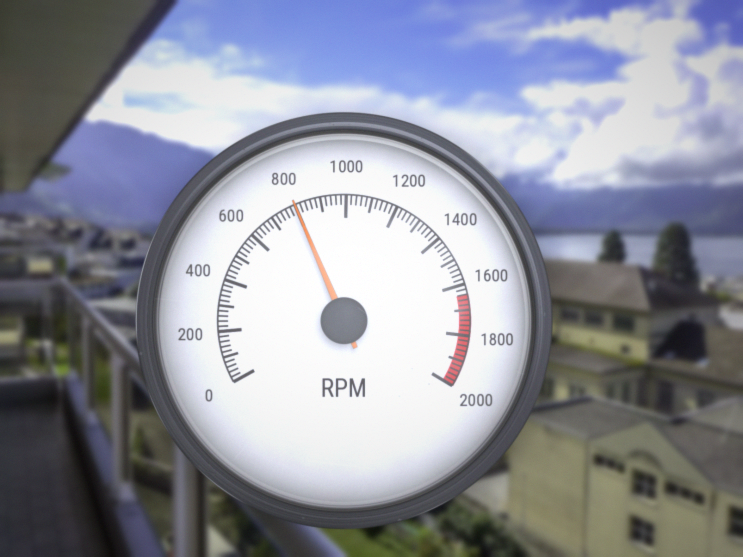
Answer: 800 rpm
